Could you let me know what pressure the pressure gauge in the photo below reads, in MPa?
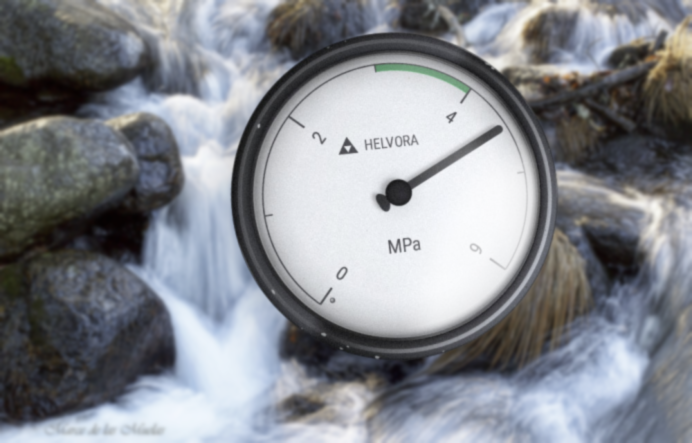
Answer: 4.5 MPa
